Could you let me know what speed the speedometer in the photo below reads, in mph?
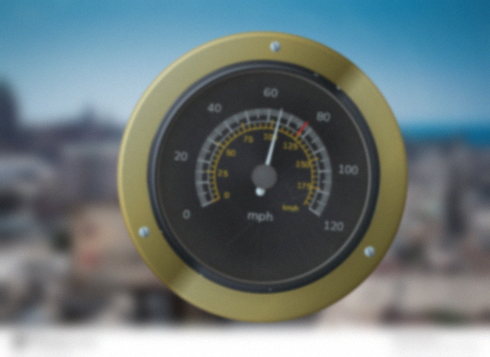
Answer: 65 mph
